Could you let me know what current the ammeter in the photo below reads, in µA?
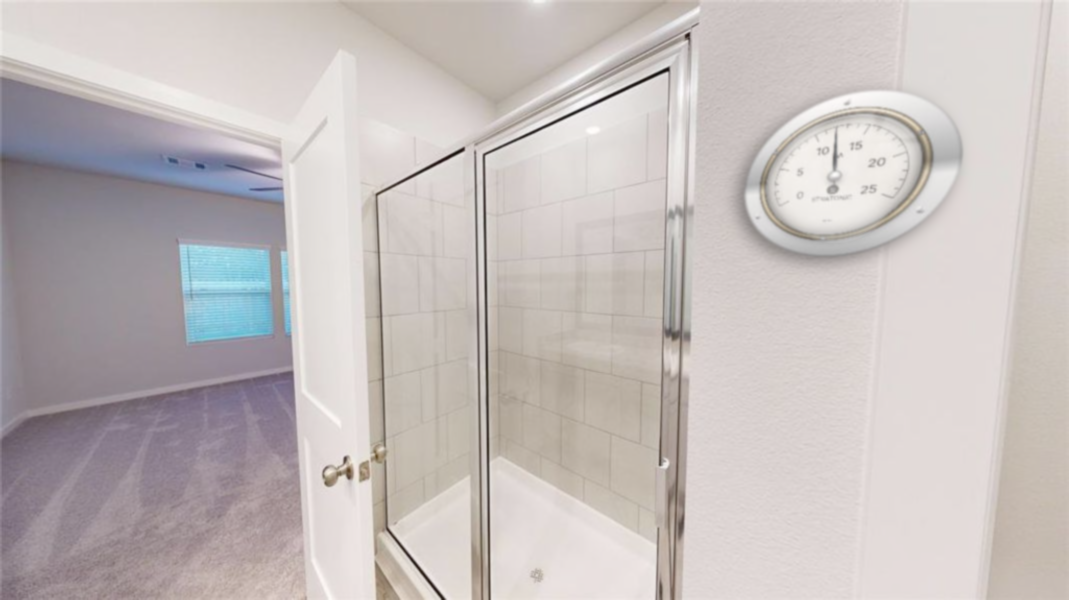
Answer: 12 µA
